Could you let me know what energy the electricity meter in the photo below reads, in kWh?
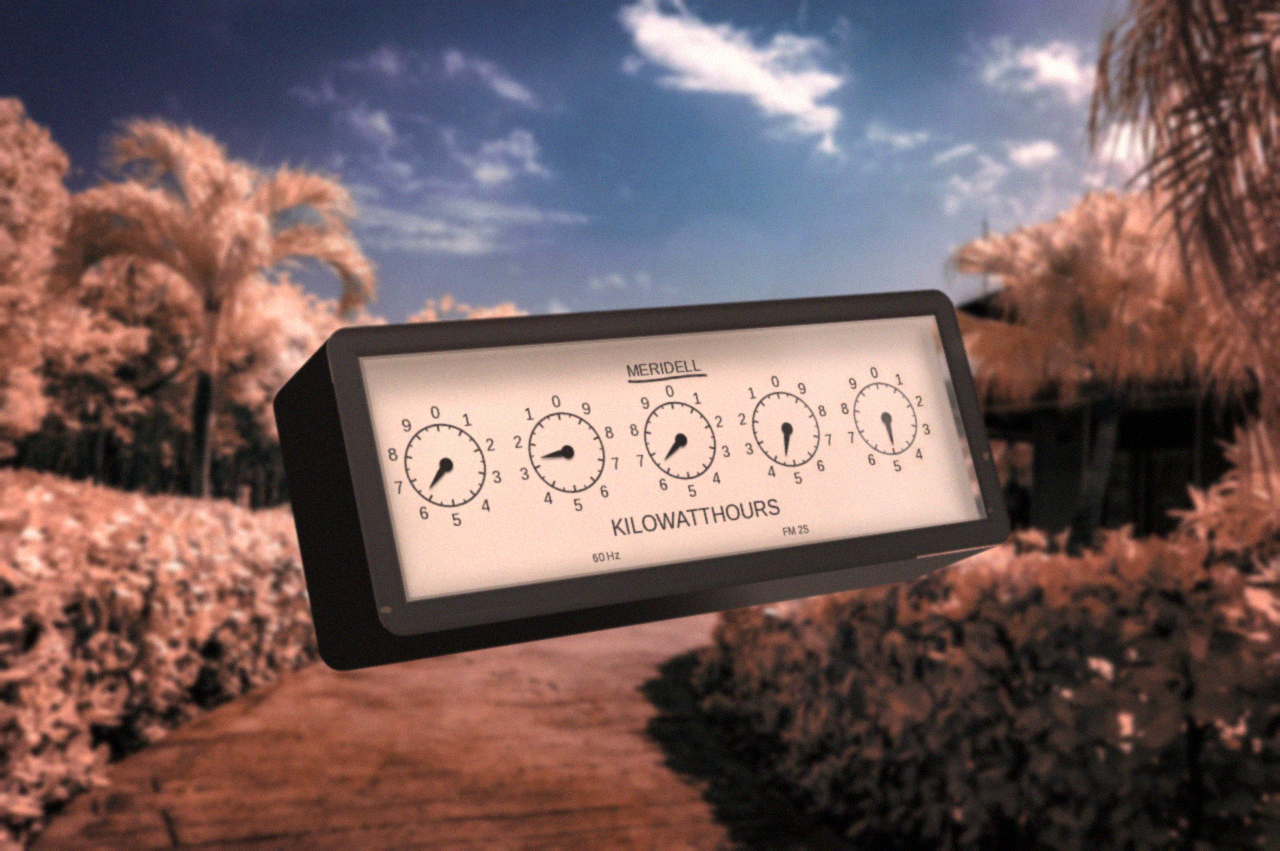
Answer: 62645 kWh
